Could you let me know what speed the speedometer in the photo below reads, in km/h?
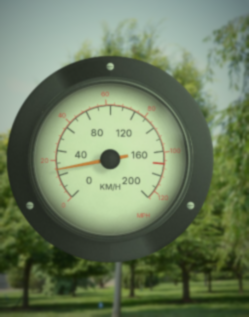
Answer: 25 km/h
